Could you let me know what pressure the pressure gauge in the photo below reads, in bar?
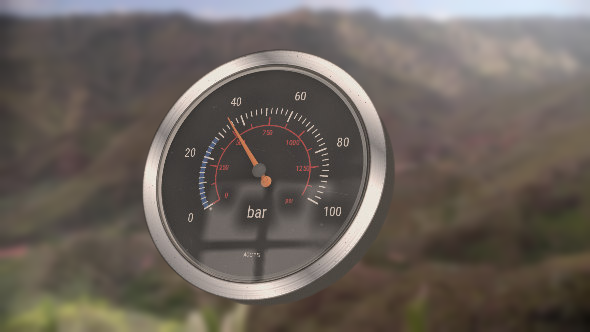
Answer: 36 bar
